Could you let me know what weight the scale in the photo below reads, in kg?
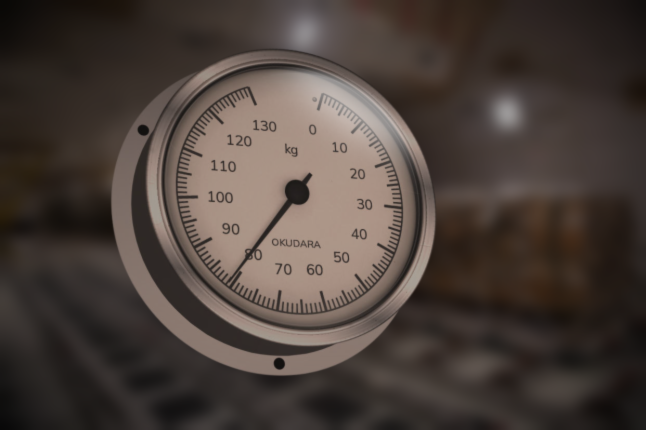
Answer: 81 kg
